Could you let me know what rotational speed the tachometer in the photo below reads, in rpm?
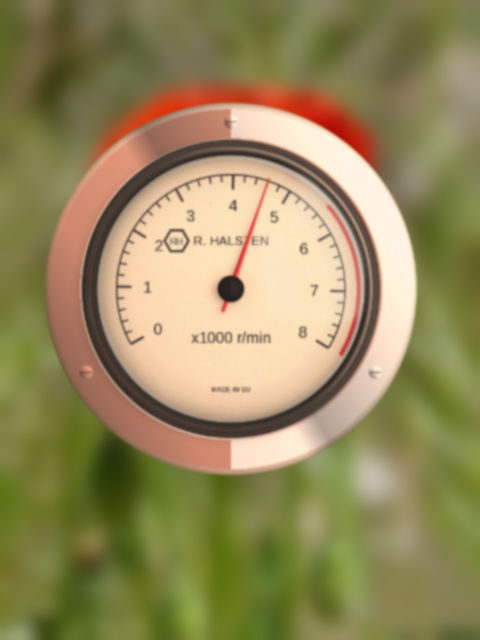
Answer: 4600 rpm
